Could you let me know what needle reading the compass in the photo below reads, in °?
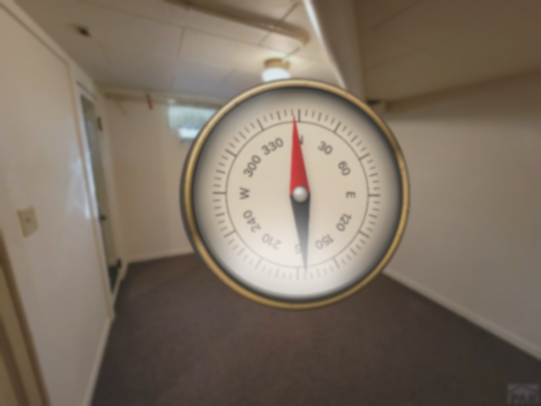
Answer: 355 °
